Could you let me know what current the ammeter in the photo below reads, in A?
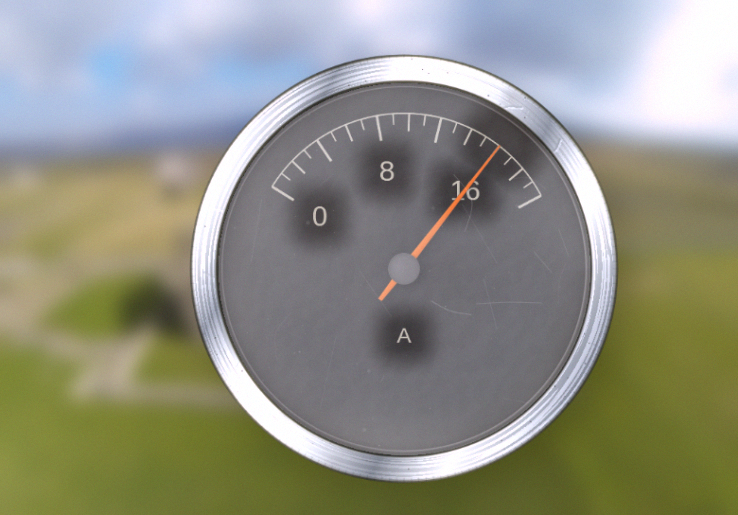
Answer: 16 A
